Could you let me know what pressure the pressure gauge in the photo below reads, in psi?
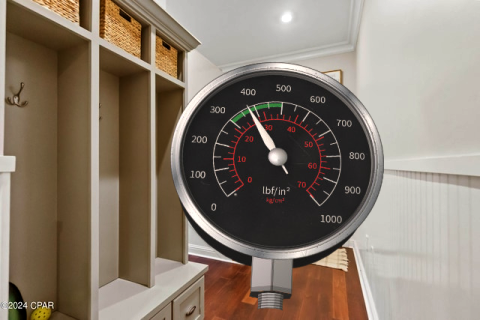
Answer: 375 psi
